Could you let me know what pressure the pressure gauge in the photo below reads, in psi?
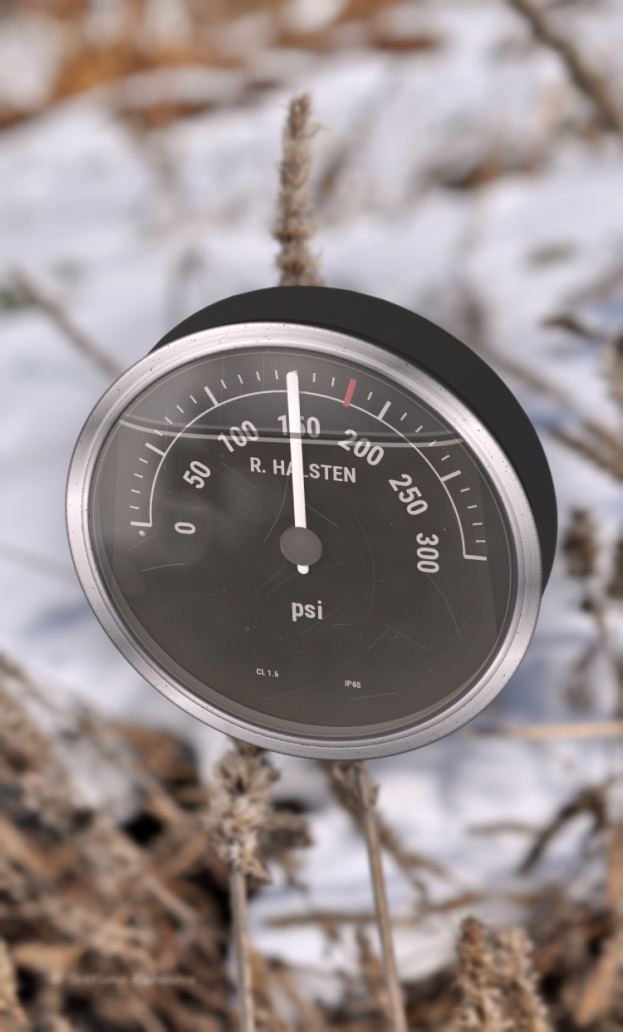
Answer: 150 psi
